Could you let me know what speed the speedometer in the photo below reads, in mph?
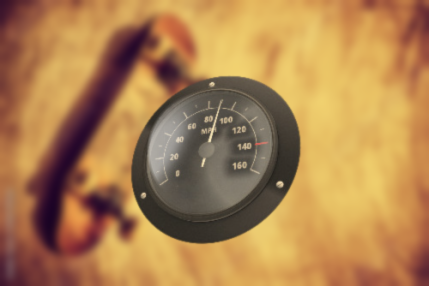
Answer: 90 mph
